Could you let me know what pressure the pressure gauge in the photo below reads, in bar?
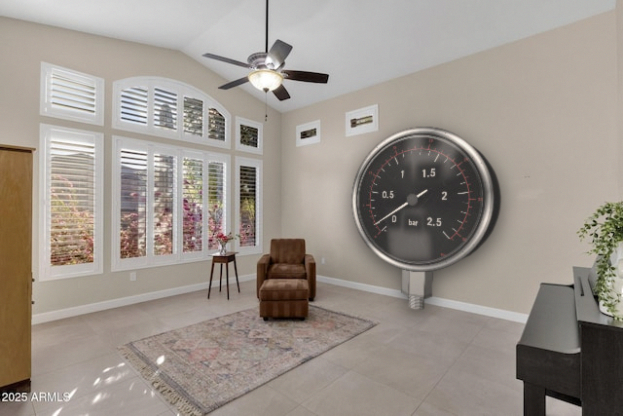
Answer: 0.1 bar
